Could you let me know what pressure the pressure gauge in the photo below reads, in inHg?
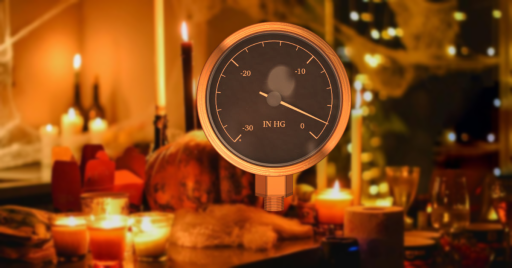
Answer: -2 inHg
